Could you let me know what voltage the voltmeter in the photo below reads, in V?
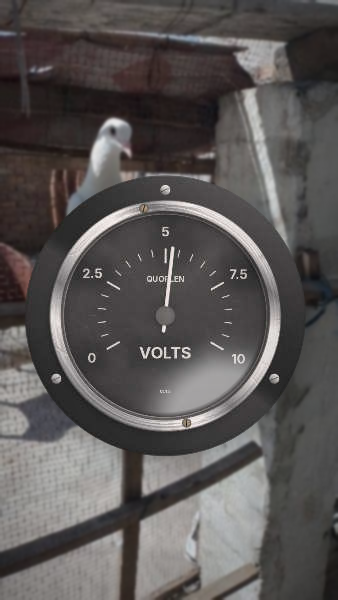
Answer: 5.25 V
